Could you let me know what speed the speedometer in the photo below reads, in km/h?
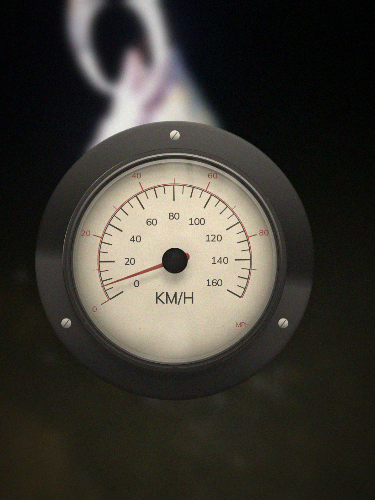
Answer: 7.5 km/h
